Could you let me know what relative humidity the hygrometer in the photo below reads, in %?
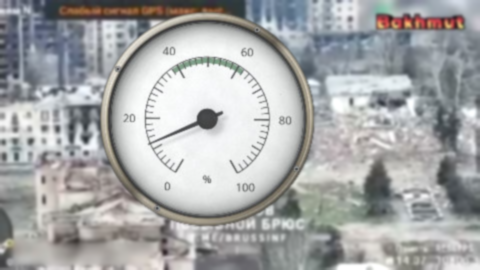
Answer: 12 %
